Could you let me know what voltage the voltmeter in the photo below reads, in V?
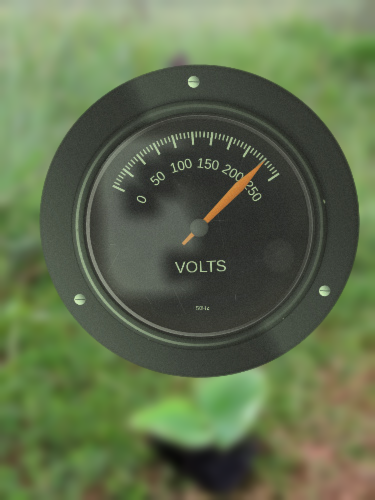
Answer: 225 V
